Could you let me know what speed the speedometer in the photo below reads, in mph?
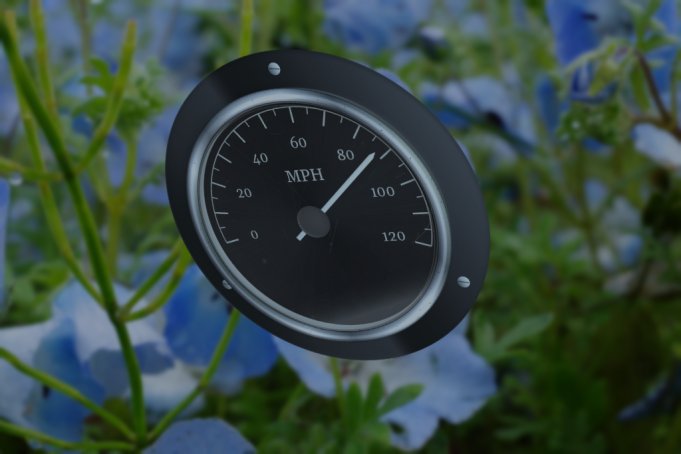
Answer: 87.5 mph
